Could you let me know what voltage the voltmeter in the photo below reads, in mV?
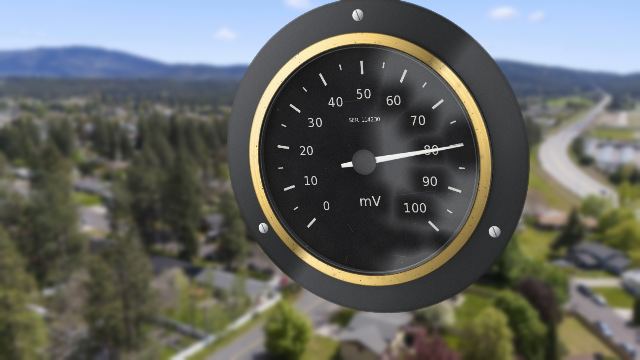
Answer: 80 mV
